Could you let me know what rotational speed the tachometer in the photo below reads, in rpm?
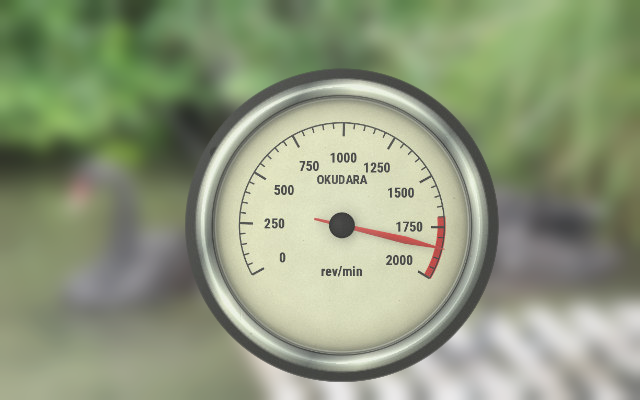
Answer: 1850 rpm
